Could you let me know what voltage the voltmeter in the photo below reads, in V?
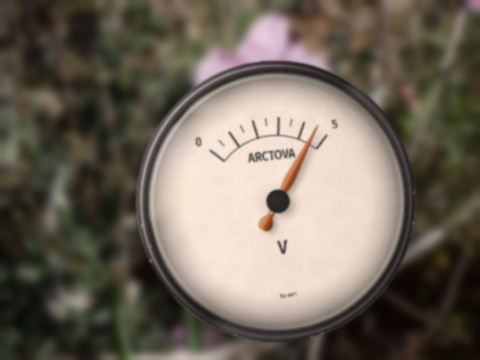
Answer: 4.5 V
